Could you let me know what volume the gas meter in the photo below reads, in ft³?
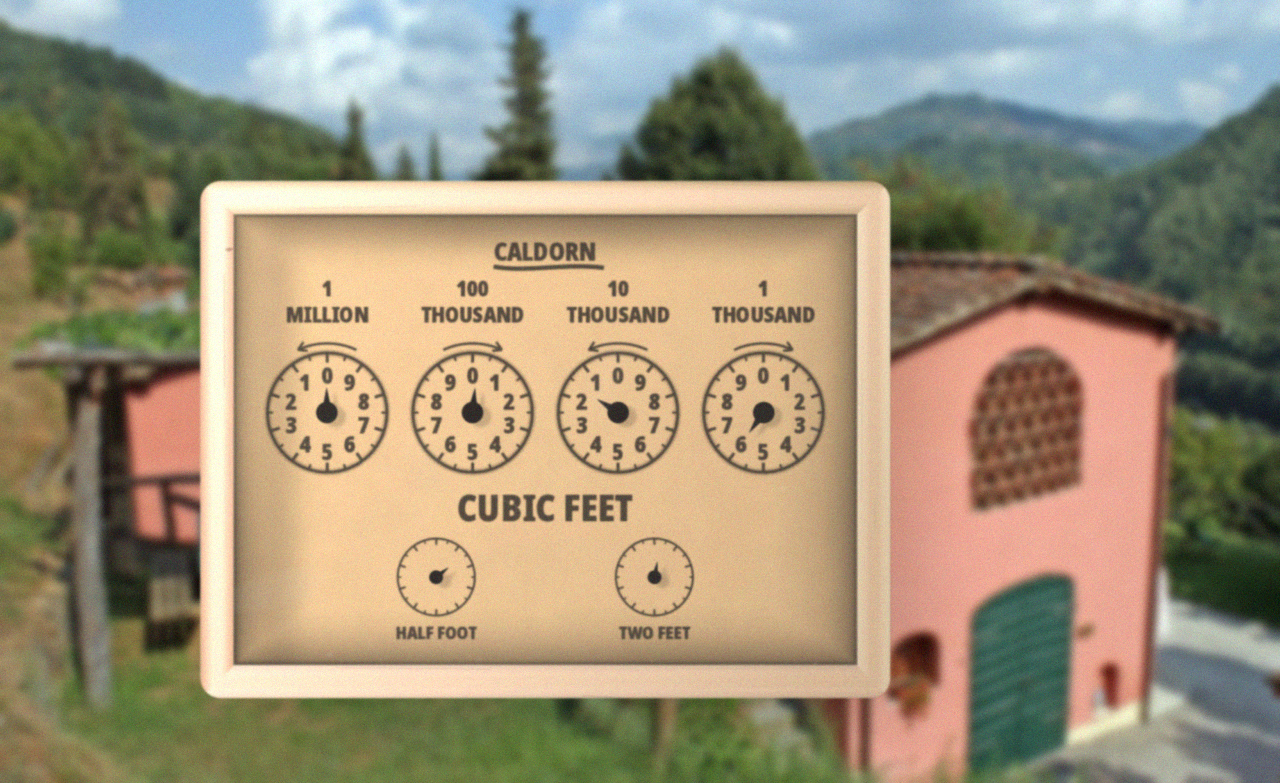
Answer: 1600 ft³
